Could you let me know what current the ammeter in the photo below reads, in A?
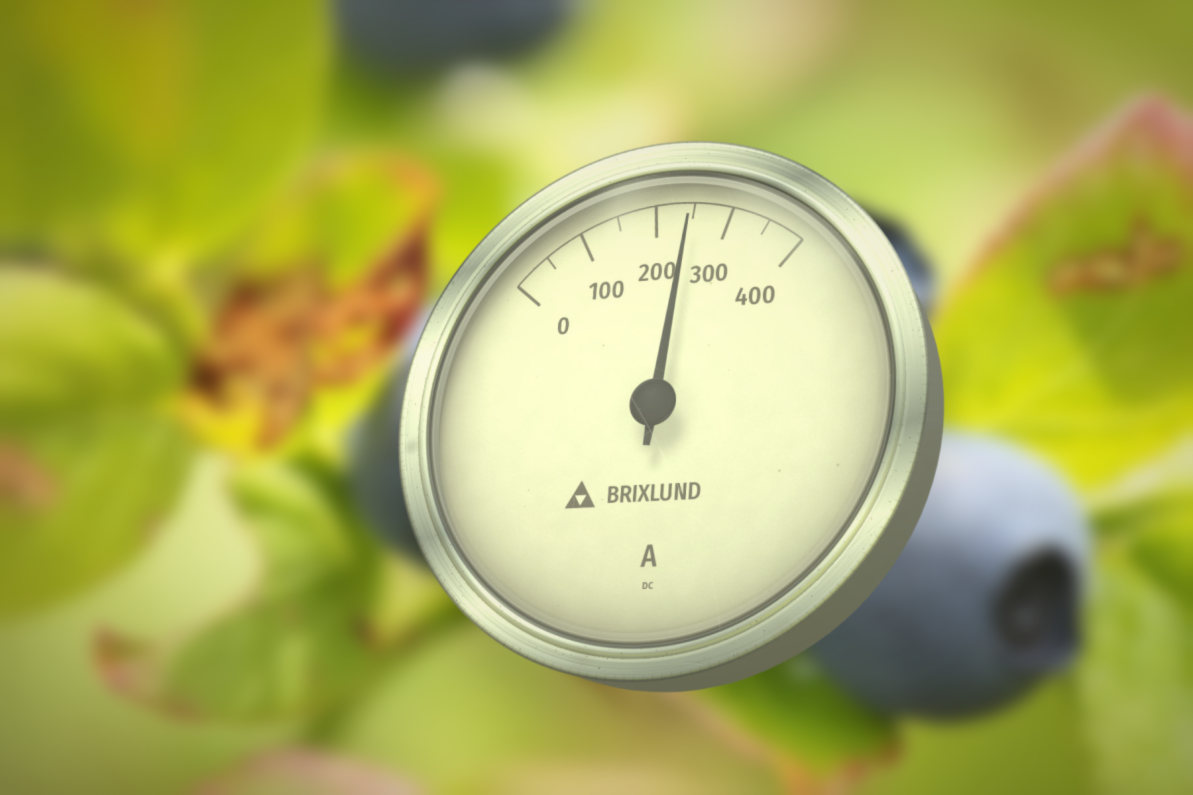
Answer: 250 A
